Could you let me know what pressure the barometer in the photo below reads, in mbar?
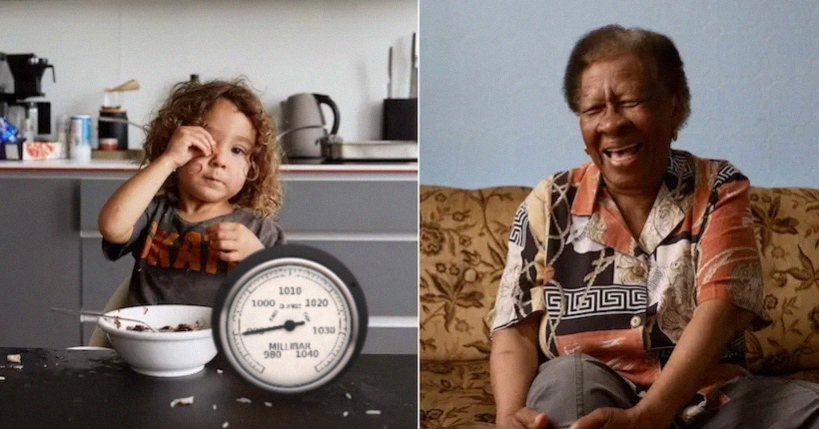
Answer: 990 mbar
